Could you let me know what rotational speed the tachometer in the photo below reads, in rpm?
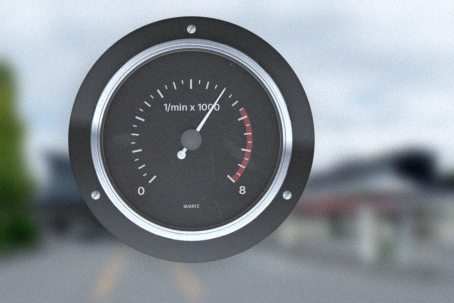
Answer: 5000 rpm
